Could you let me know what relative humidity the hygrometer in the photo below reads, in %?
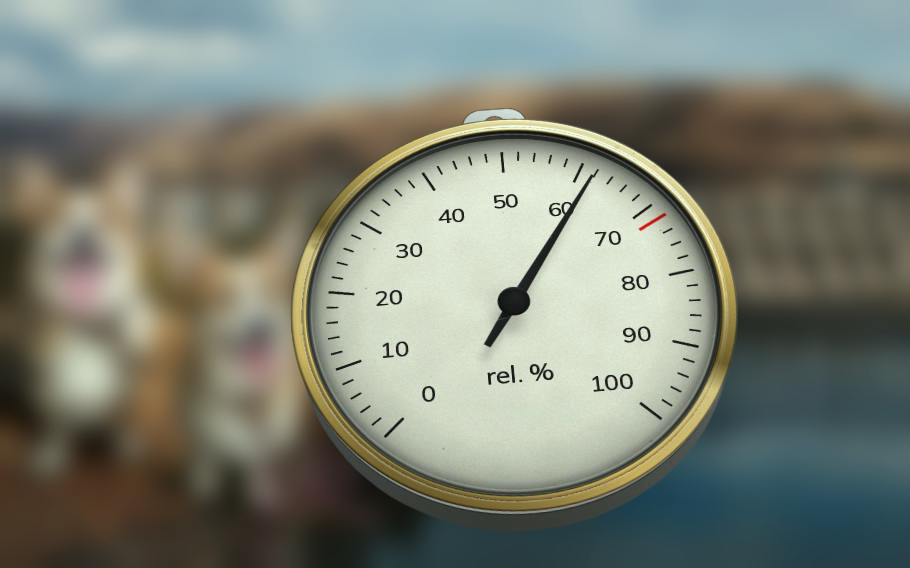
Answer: 62 %
